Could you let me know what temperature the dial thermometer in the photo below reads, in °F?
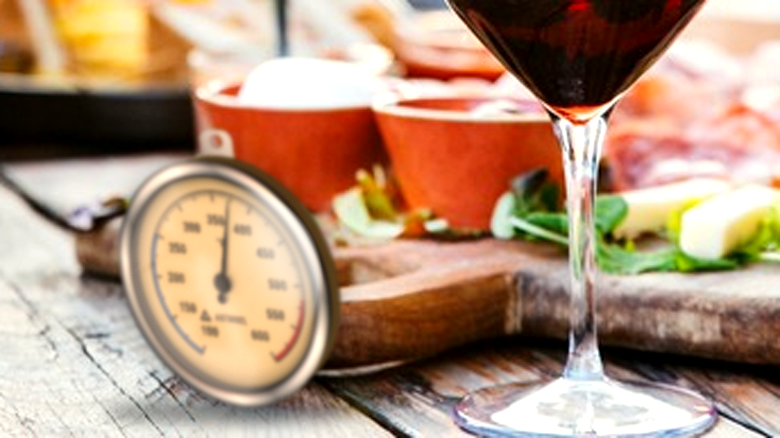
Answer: 375 °F
